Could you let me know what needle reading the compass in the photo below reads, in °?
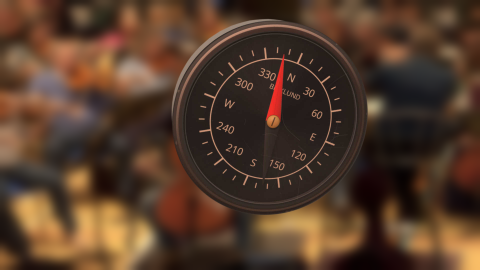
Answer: 345 °
